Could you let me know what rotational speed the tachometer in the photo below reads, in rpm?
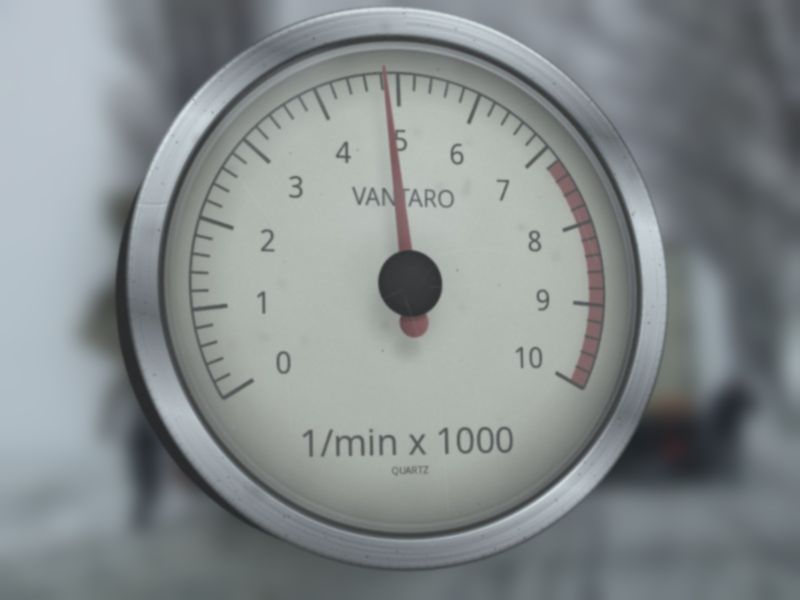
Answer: 4800 rpm
